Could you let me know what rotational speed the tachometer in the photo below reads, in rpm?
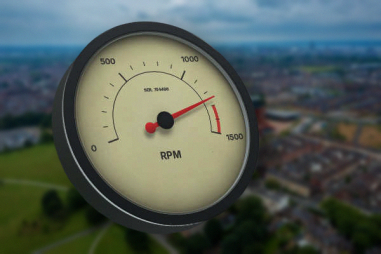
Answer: 1250 rpm
